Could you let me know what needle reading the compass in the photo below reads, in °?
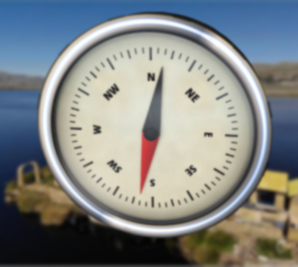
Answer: 190 °
